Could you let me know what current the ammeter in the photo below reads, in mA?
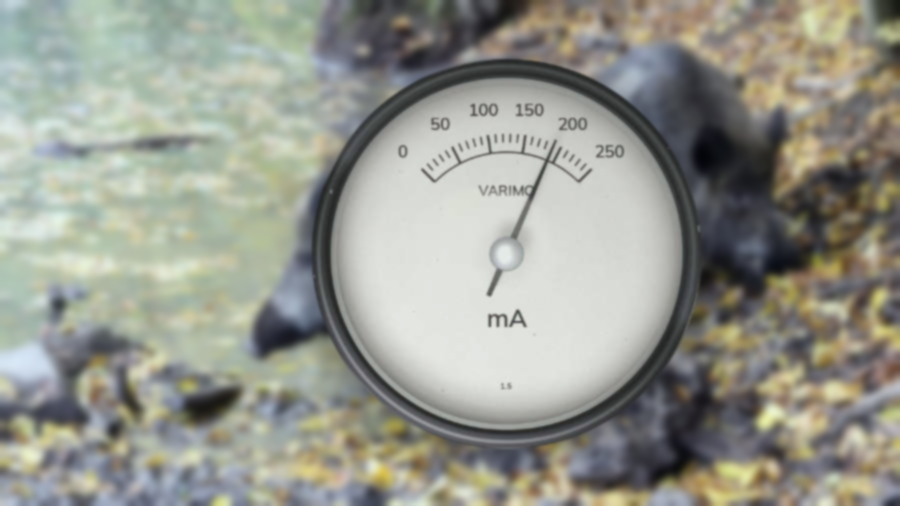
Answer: 190 mA
